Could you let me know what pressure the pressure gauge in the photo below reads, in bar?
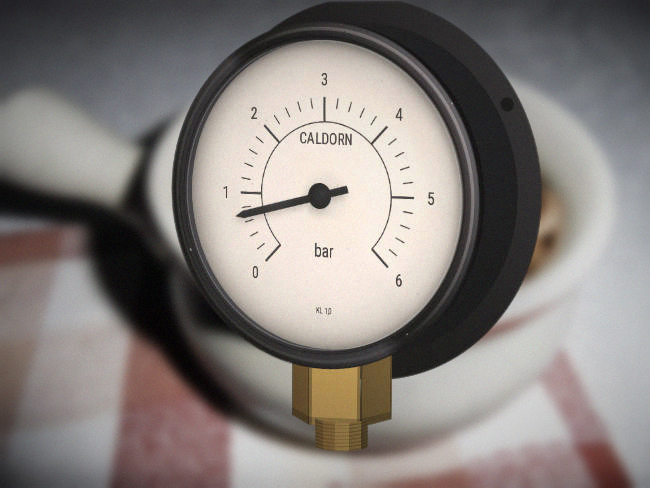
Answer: 0.7 bar
